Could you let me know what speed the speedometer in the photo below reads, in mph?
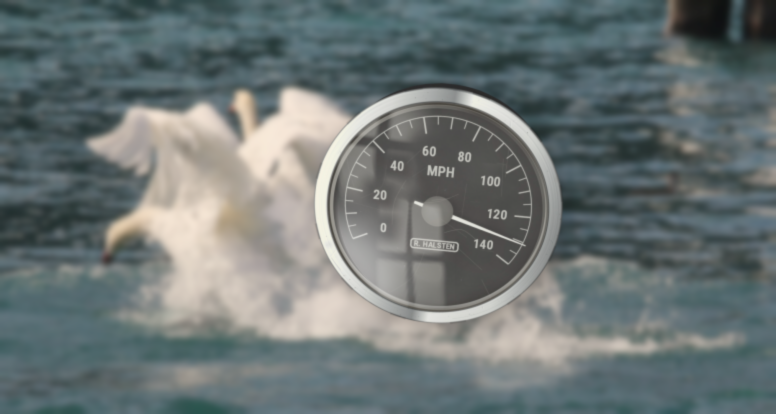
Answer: 130 mph
